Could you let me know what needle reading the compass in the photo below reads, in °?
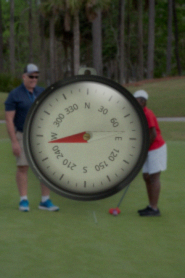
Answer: 260 °
